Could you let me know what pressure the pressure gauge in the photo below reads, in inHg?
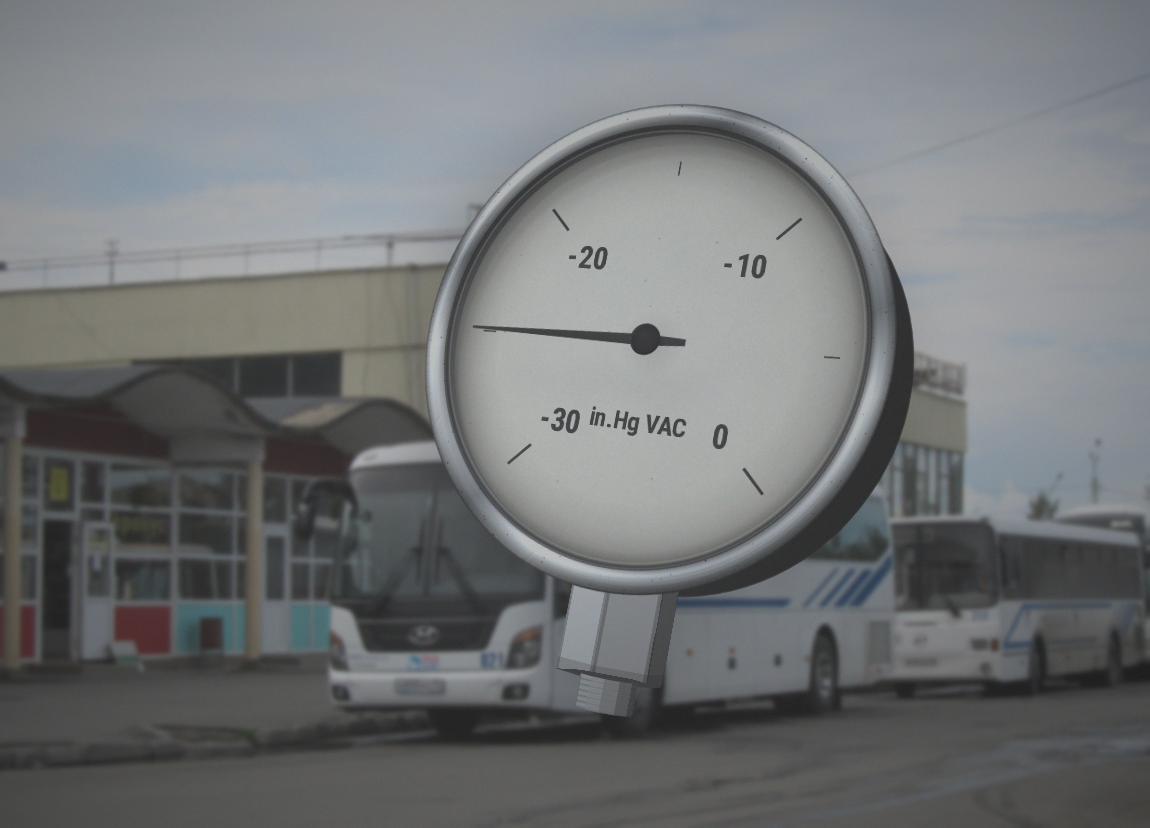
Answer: -25 inHg
